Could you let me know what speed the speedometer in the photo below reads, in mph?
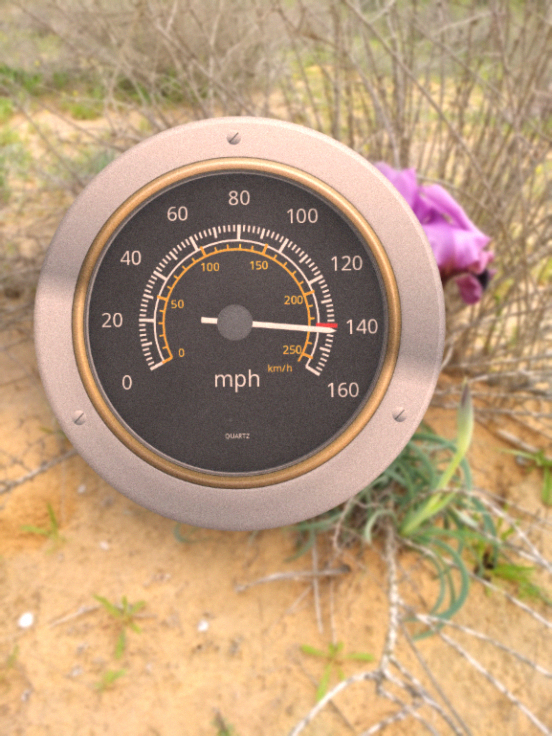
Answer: 142 mph
